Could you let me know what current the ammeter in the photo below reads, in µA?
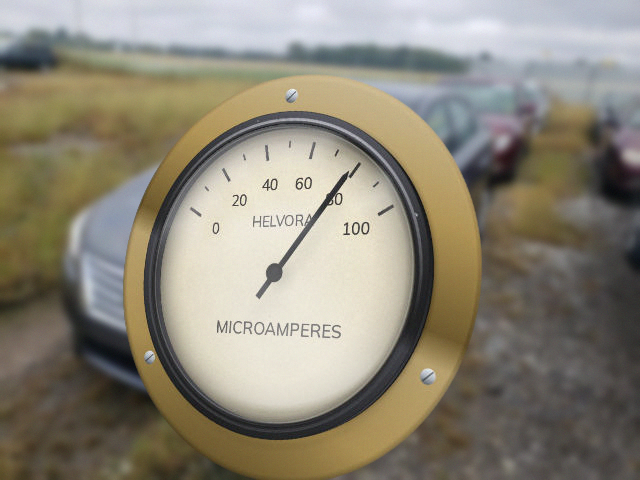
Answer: 80 µA
